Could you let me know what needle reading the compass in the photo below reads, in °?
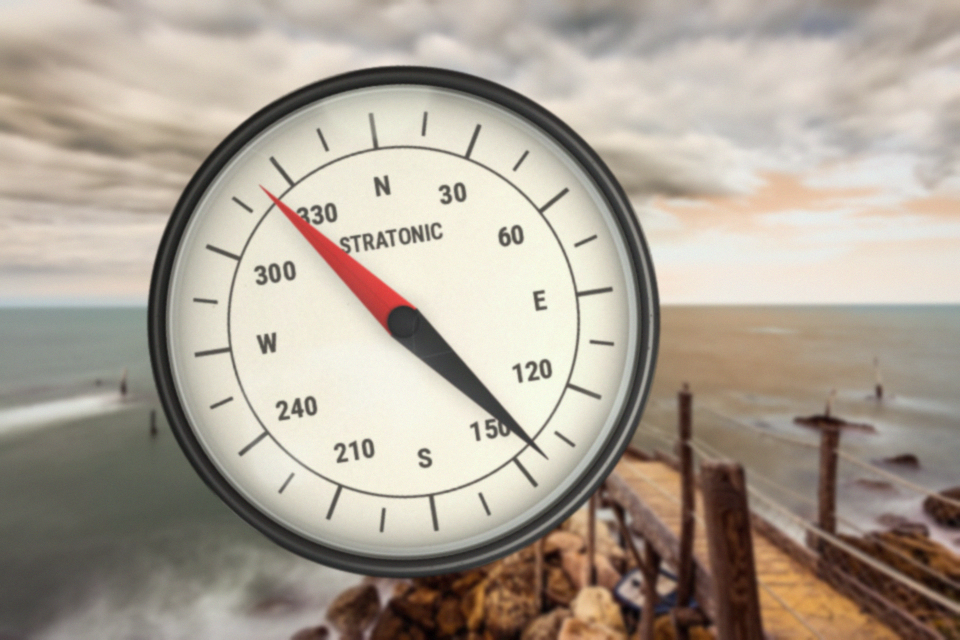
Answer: 322.5 °
